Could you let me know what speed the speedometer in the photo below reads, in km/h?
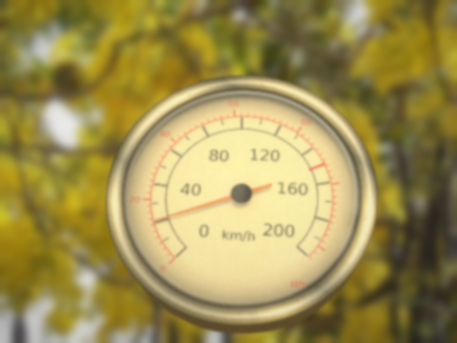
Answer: 20 km/h
